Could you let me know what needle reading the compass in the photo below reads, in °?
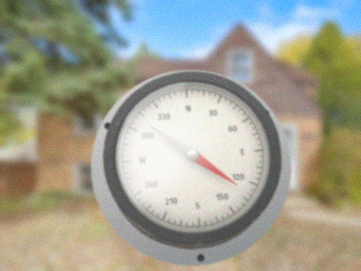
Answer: 130 °
